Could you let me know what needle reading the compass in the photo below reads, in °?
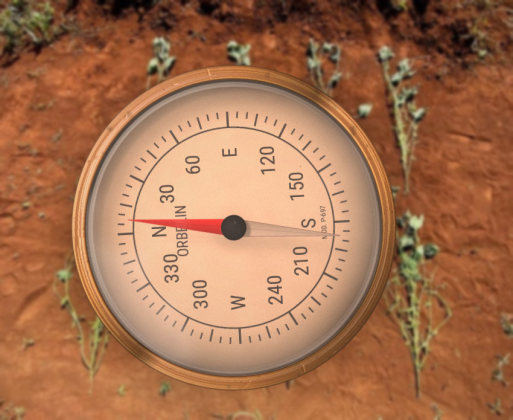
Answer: 7.5 °
